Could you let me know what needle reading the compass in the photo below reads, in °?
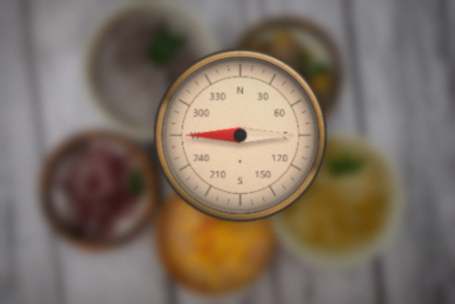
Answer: 270 °
